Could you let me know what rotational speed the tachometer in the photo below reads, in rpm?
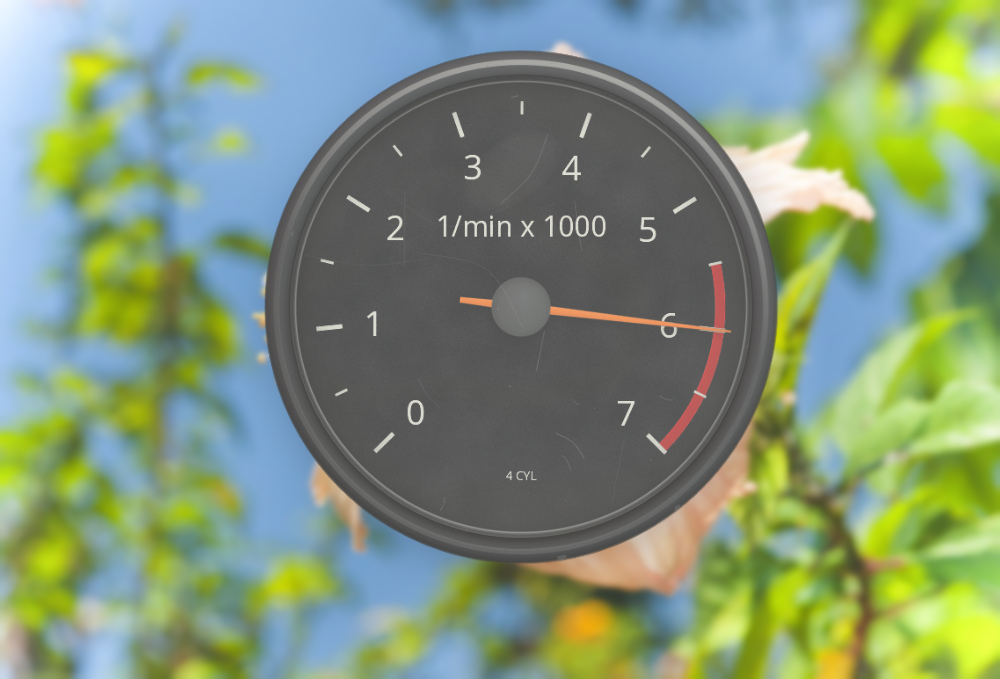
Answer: 6000 rpm
